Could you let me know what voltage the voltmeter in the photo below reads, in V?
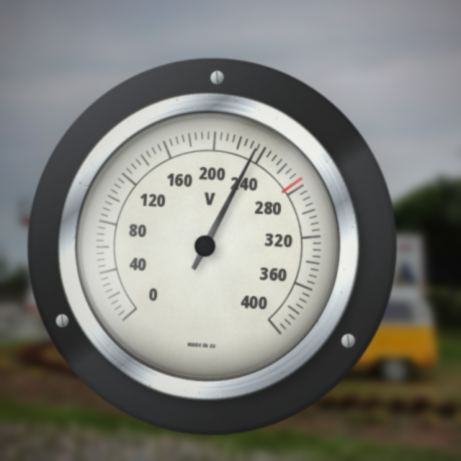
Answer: 235 V
